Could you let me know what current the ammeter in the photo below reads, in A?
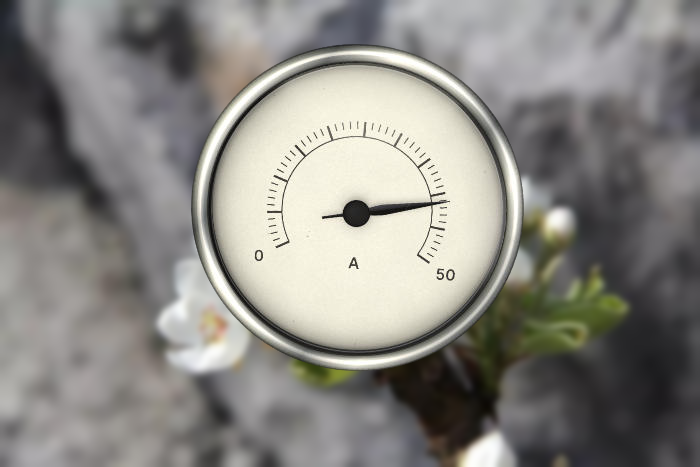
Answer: 41 A
